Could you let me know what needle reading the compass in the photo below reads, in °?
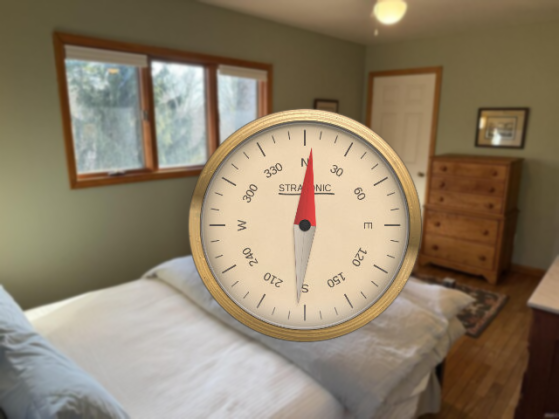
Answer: 5 °
